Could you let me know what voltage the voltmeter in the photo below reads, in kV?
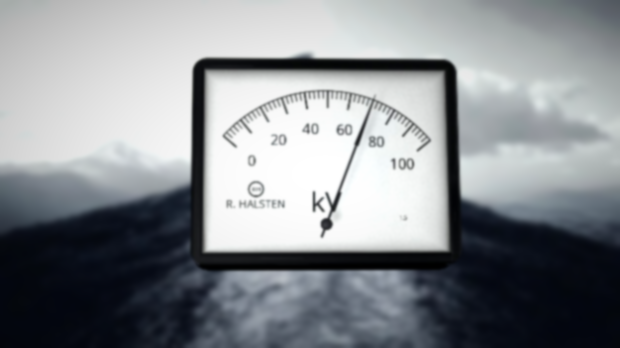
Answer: 70 kV
